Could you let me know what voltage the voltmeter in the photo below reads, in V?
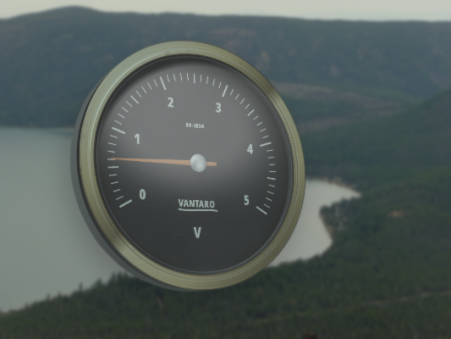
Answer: 0.6 V
